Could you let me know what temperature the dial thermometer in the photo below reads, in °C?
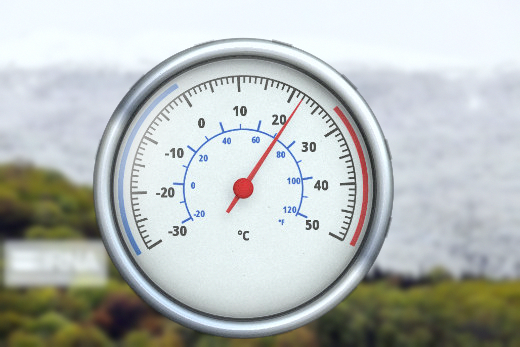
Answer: 22 °C
